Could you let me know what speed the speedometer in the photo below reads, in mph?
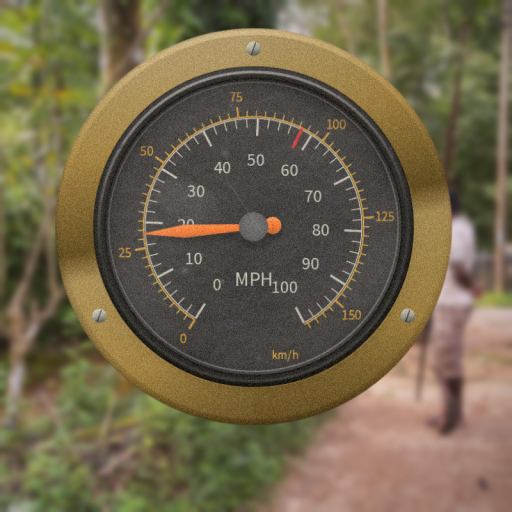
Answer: 18 mph
